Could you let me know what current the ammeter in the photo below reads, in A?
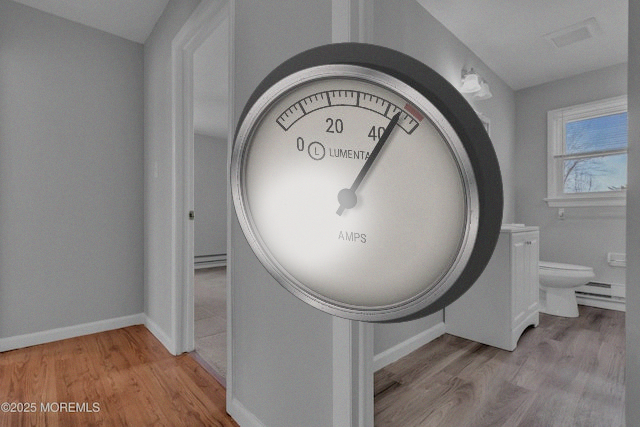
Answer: 44 A
